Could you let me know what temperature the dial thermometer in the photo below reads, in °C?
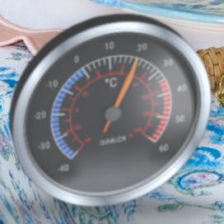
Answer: 20 °C
